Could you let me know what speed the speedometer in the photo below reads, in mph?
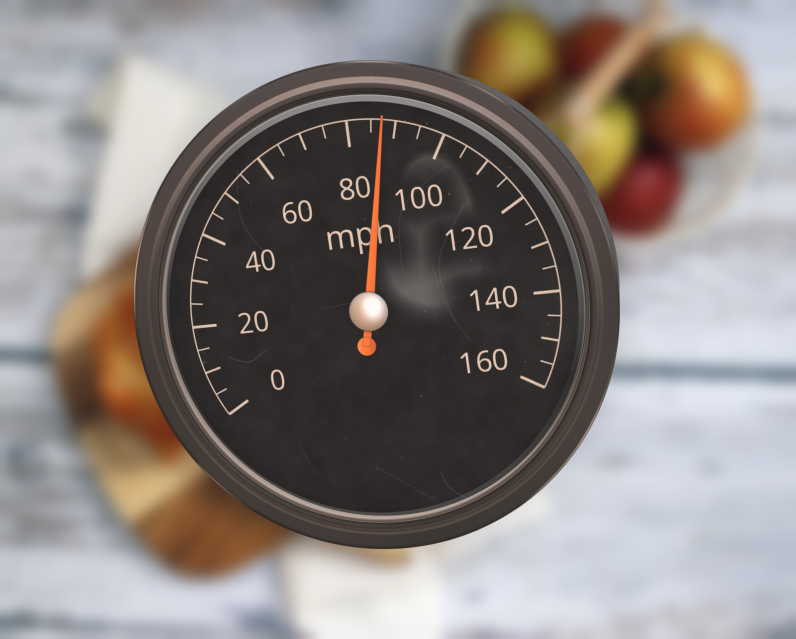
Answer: 87.5 mph
